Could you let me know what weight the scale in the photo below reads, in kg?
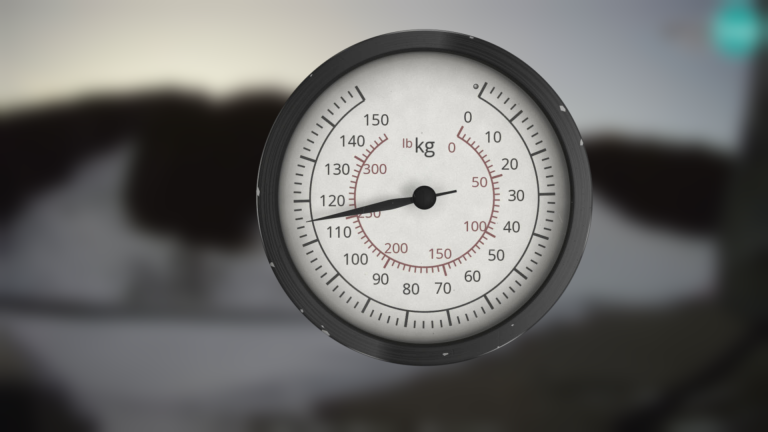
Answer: 115 kg
